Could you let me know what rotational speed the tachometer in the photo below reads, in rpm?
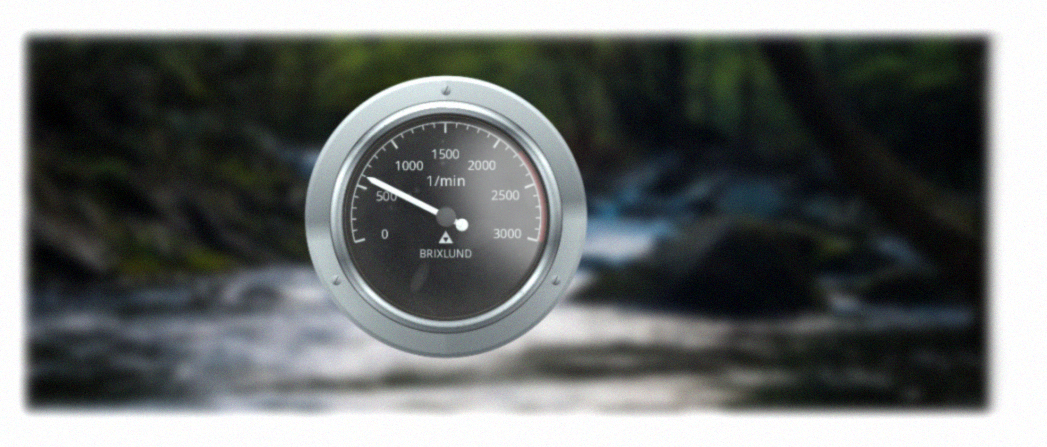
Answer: 600 rpm
